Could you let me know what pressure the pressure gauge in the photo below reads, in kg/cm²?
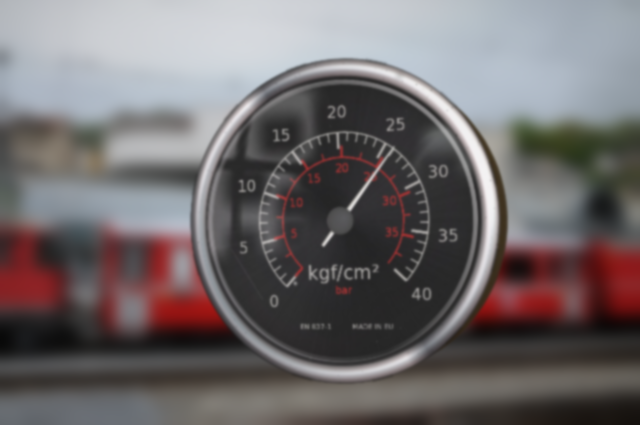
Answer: 26 kg/cm²
